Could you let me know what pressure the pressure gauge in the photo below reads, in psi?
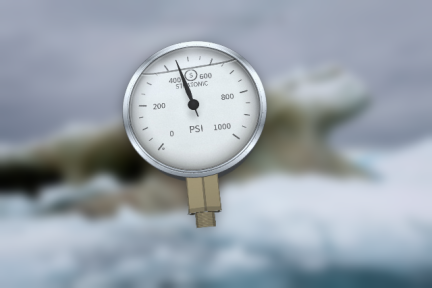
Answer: 450 psi
